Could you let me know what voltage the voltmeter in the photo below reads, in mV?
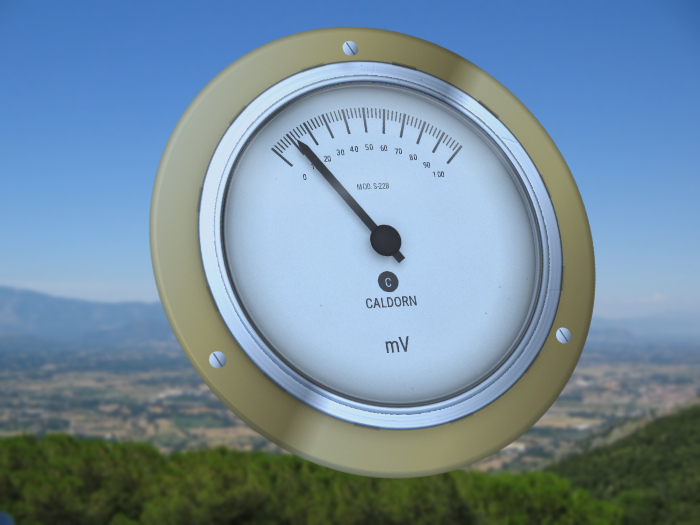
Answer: 10 mV
